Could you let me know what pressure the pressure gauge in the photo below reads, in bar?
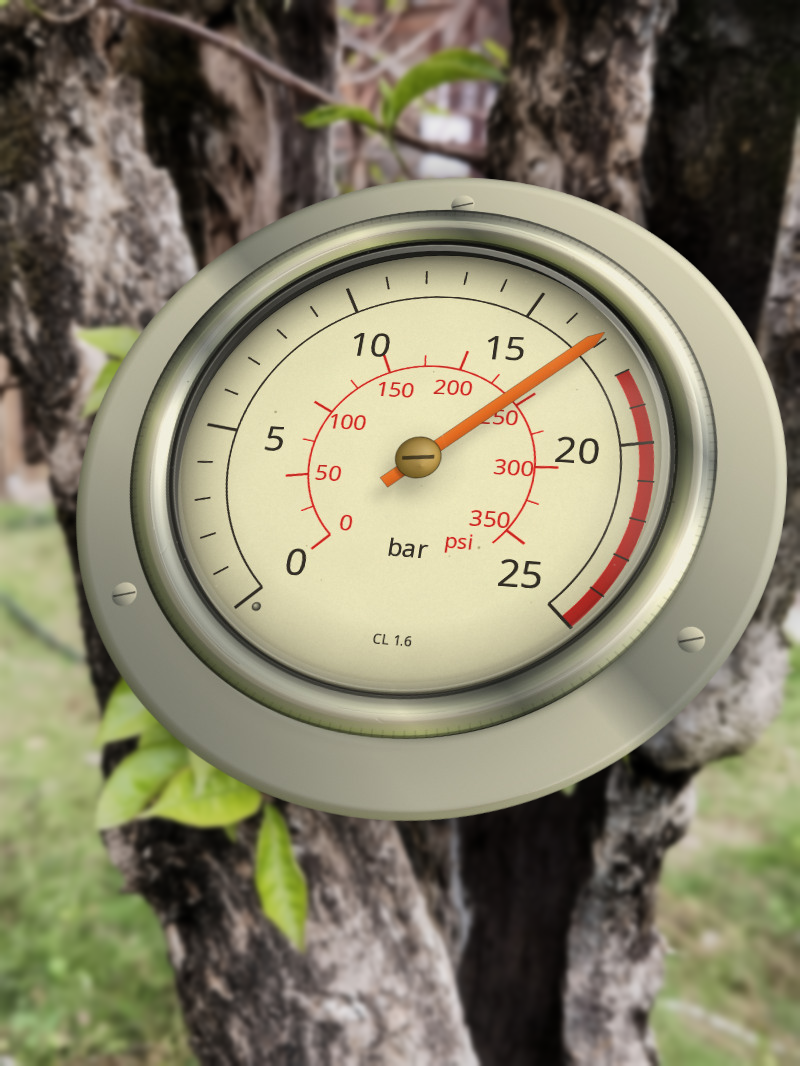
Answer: 17 bar
